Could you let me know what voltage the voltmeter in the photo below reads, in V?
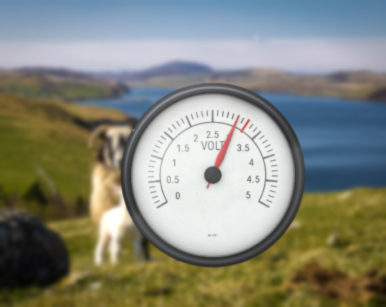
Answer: 3 V
